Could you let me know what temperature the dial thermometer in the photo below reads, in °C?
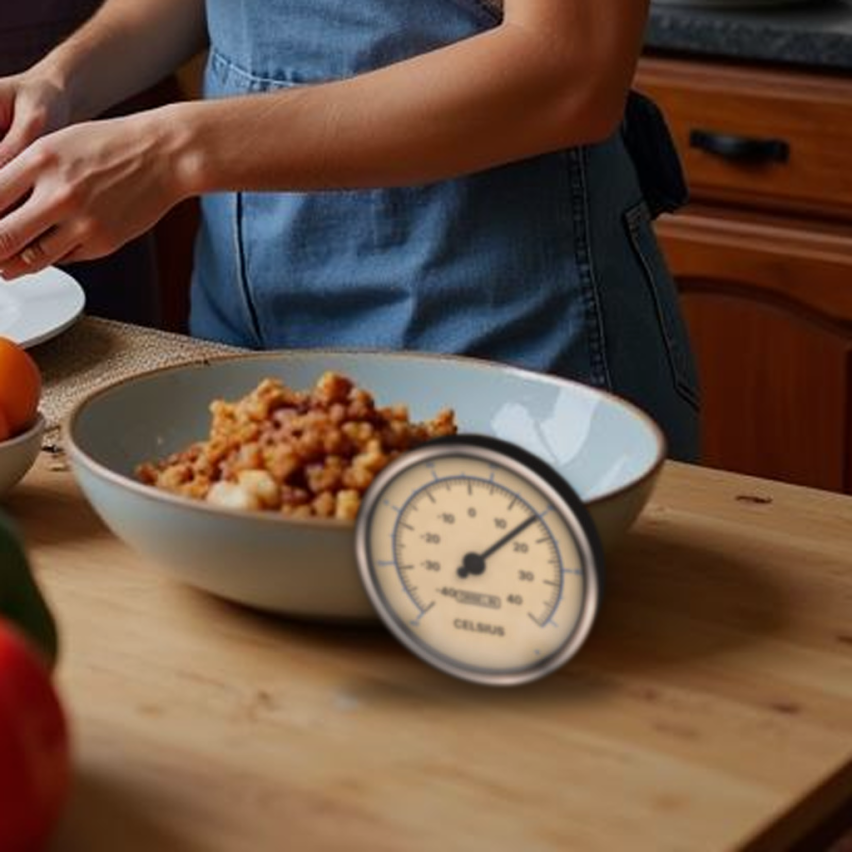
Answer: 15 °C
